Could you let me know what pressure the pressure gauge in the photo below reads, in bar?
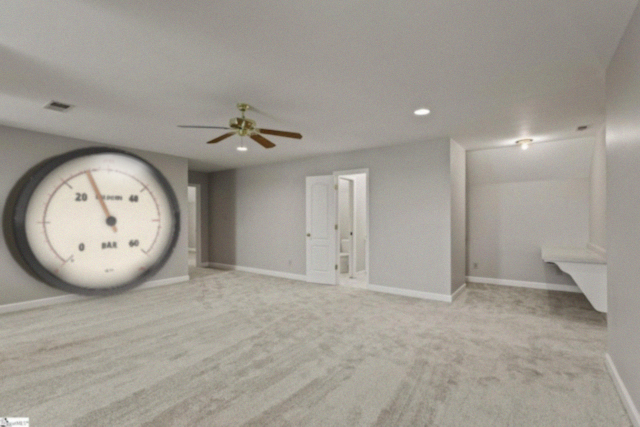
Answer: 25 bar
